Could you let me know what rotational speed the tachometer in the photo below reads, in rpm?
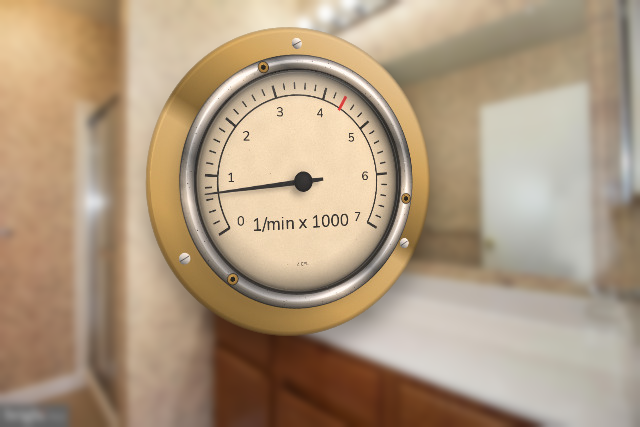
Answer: 700 rpm
